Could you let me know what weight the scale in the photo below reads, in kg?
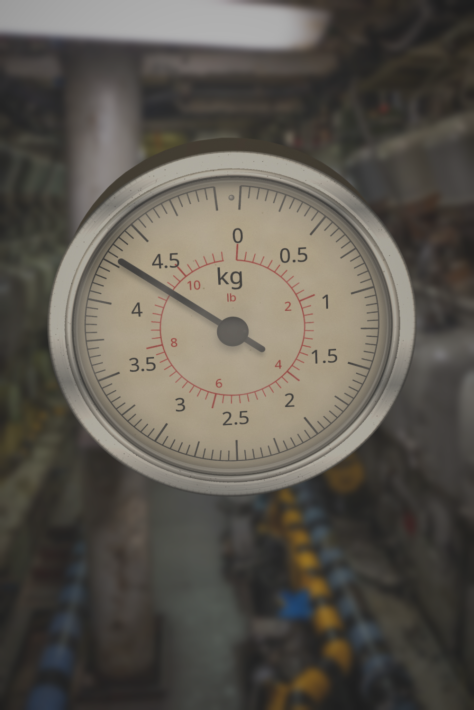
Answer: 4.3 kg
